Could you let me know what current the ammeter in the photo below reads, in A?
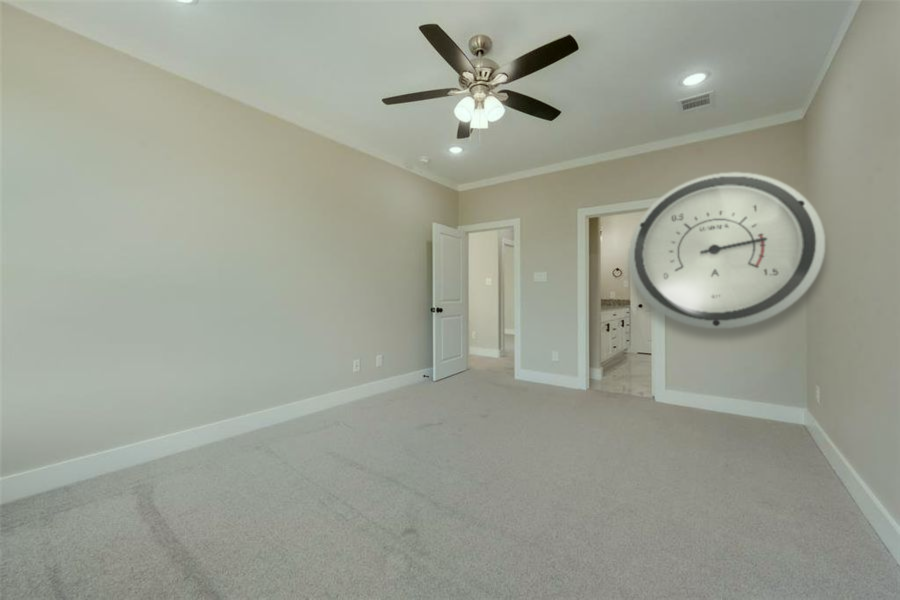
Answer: 1.25 A
